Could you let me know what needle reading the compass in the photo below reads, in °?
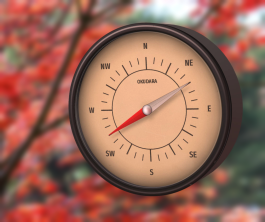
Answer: 240 °
